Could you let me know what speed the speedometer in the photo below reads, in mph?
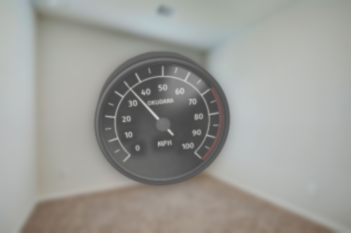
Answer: 35 mph
